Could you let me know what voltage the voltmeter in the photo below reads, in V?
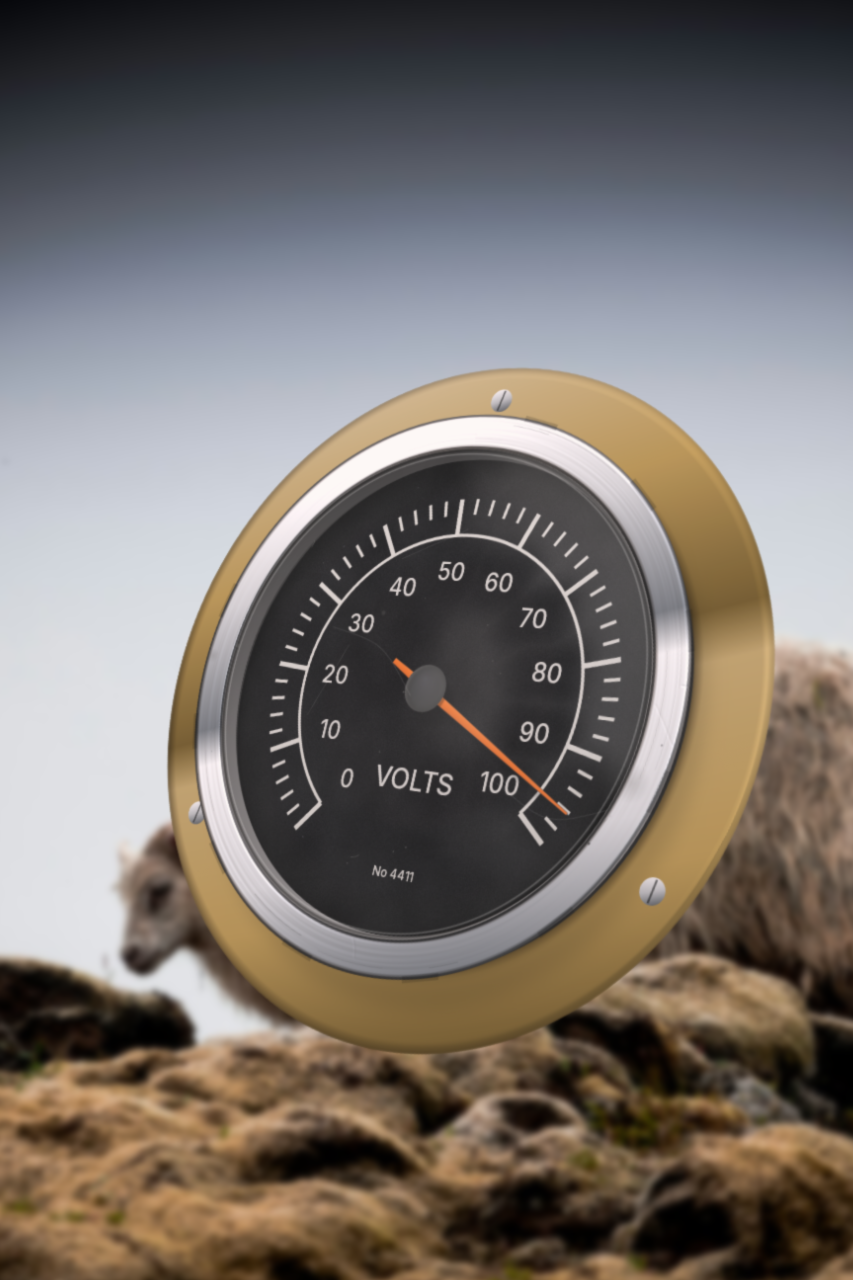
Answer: 96 V
